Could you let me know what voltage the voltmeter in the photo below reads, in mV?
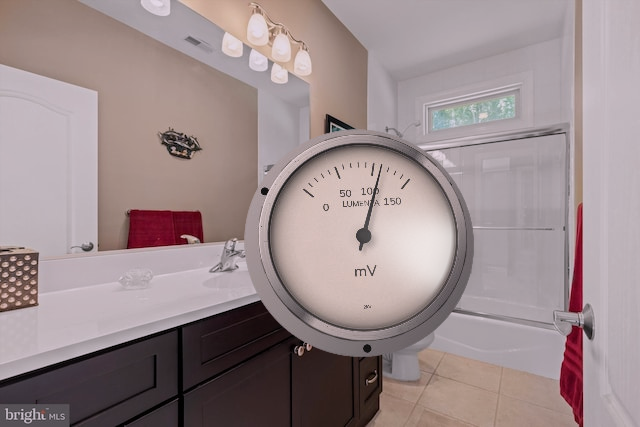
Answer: 110 mV
